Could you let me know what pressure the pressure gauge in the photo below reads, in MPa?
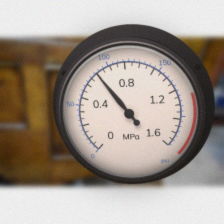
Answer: 0.6 MPa
